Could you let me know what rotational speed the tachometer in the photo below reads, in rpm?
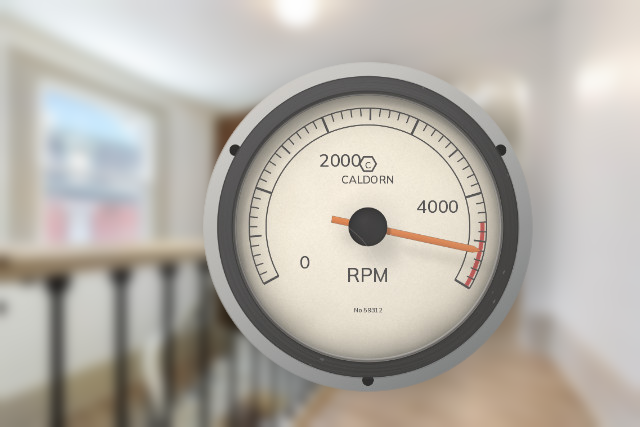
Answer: 4600 rpm
